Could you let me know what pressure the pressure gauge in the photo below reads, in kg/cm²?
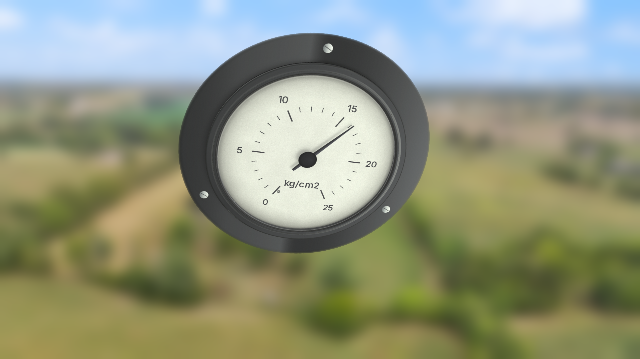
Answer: 16 kg/cm²
